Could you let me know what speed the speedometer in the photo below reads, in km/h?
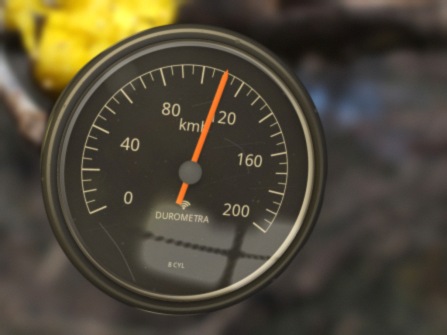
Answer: 110 km/h
